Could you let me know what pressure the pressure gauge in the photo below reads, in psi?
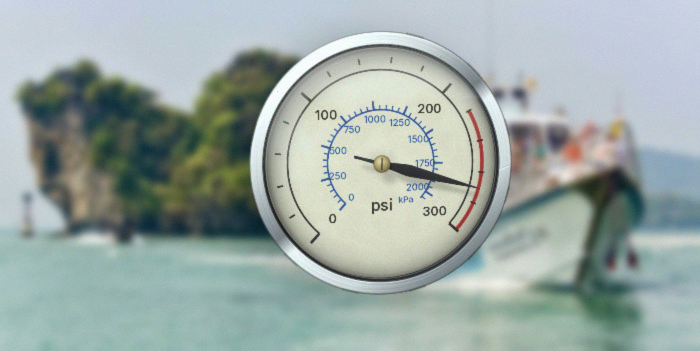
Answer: 270 psi
